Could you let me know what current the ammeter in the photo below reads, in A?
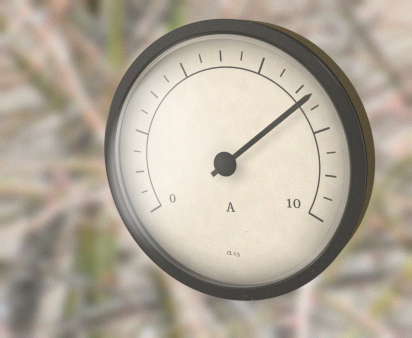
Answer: 7.25 A
